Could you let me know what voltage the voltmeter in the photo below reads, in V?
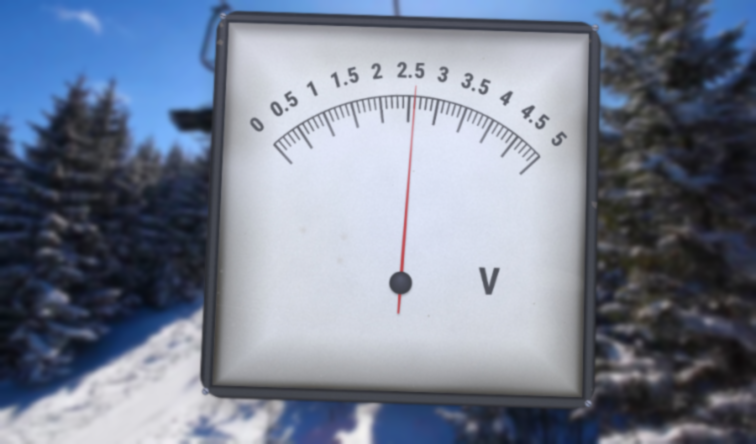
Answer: 2.6 V
